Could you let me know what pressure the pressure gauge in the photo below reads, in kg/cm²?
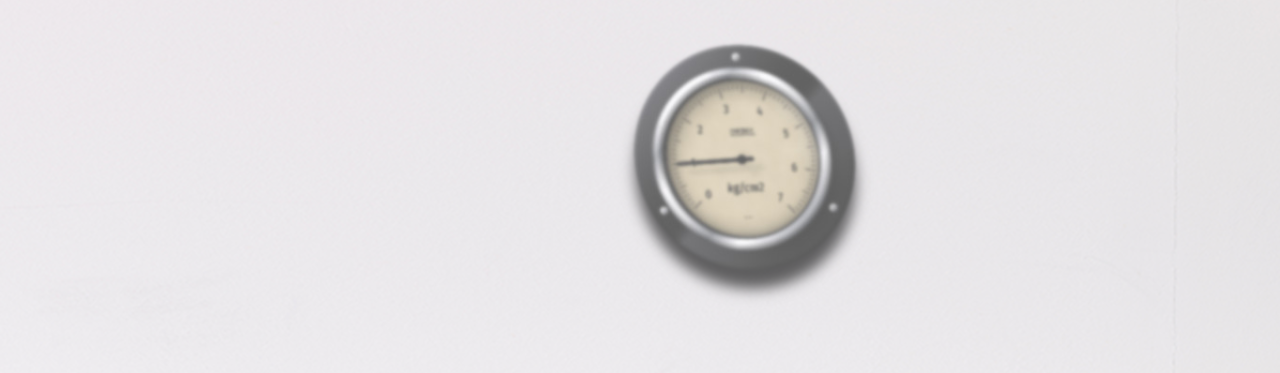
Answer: 1 kg/cm²
